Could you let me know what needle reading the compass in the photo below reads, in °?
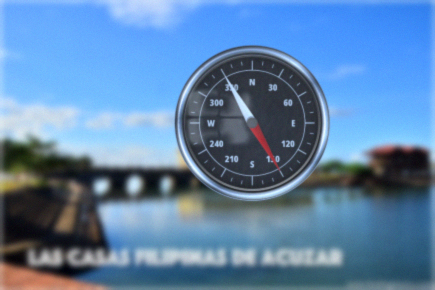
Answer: 150 °
